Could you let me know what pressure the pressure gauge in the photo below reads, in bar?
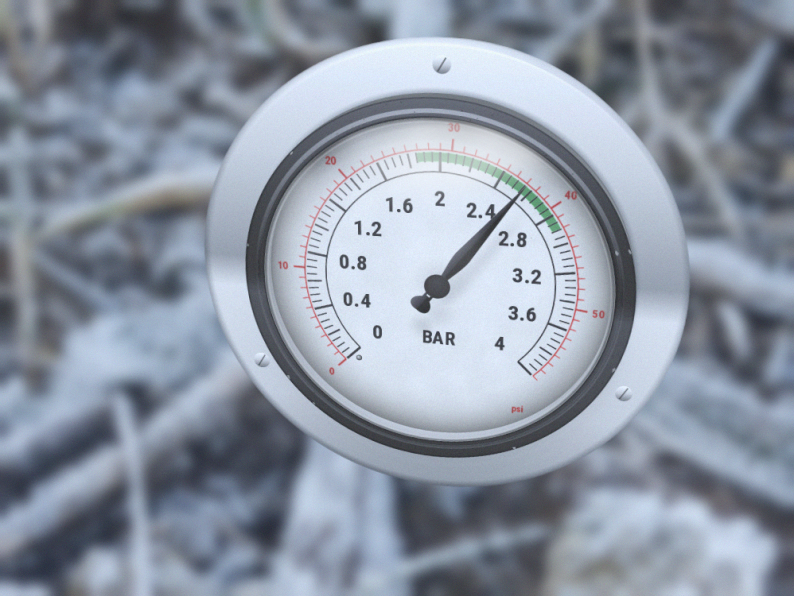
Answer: 2.55 bar
